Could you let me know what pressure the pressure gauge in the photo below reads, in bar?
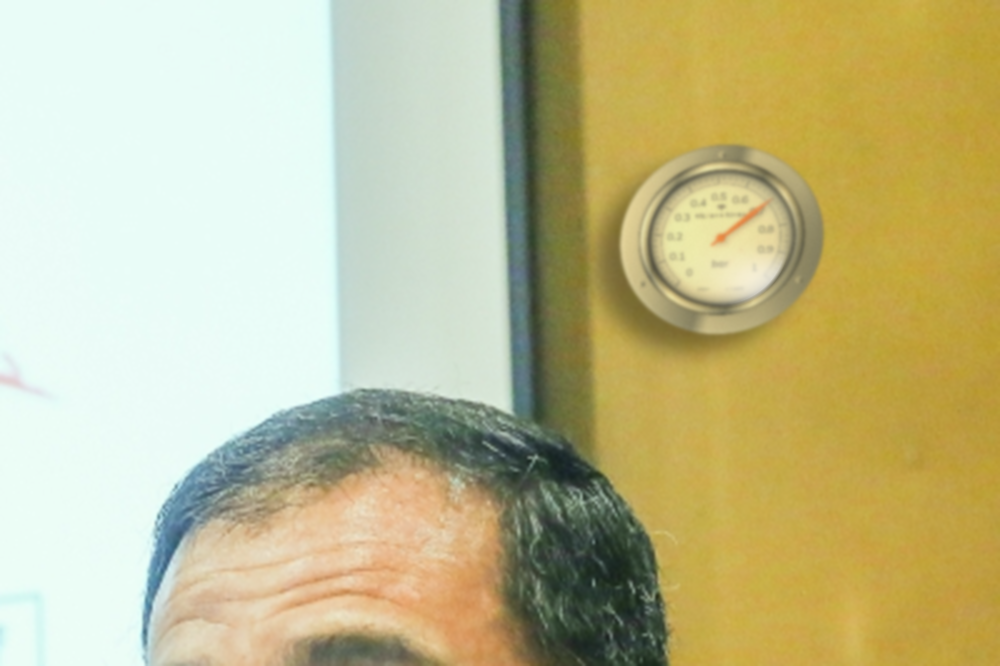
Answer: 0.7 bar
